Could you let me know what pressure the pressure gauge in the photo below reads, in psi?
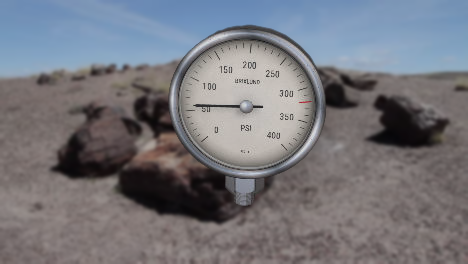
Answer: 60 psi
